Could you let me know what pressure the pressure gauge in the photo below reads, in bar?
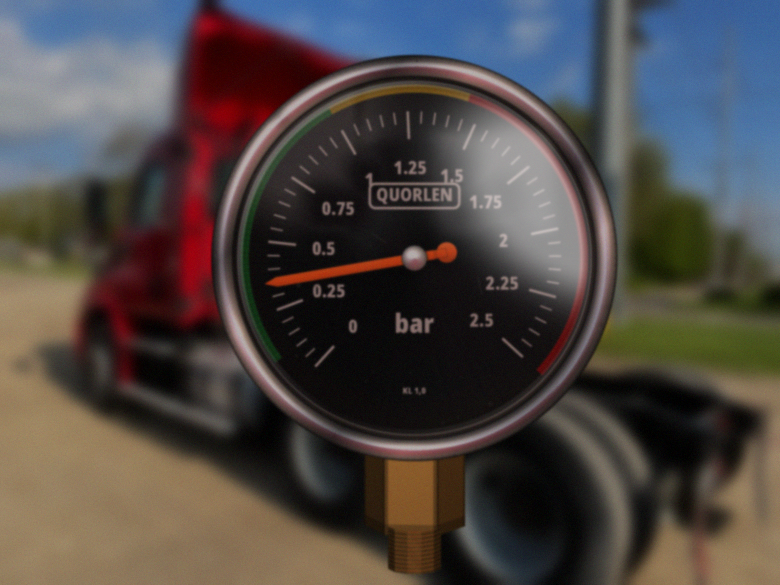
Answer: 0.35 bar
